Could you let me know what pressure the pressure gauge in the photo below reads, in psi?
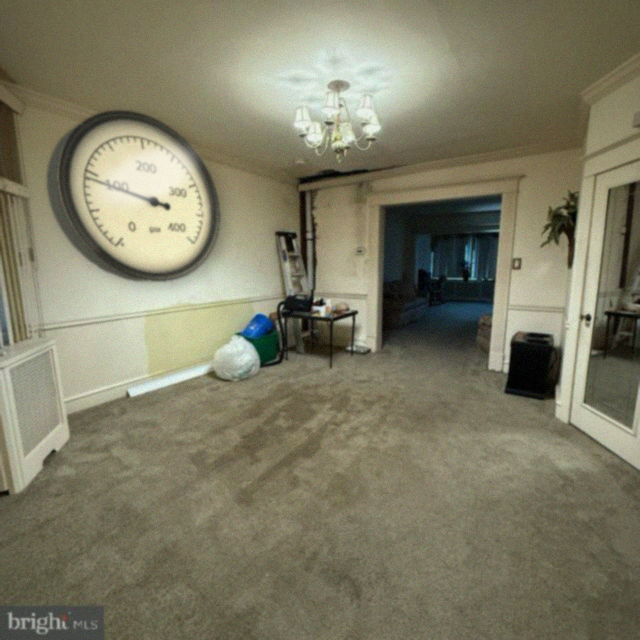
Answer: 90 psi
